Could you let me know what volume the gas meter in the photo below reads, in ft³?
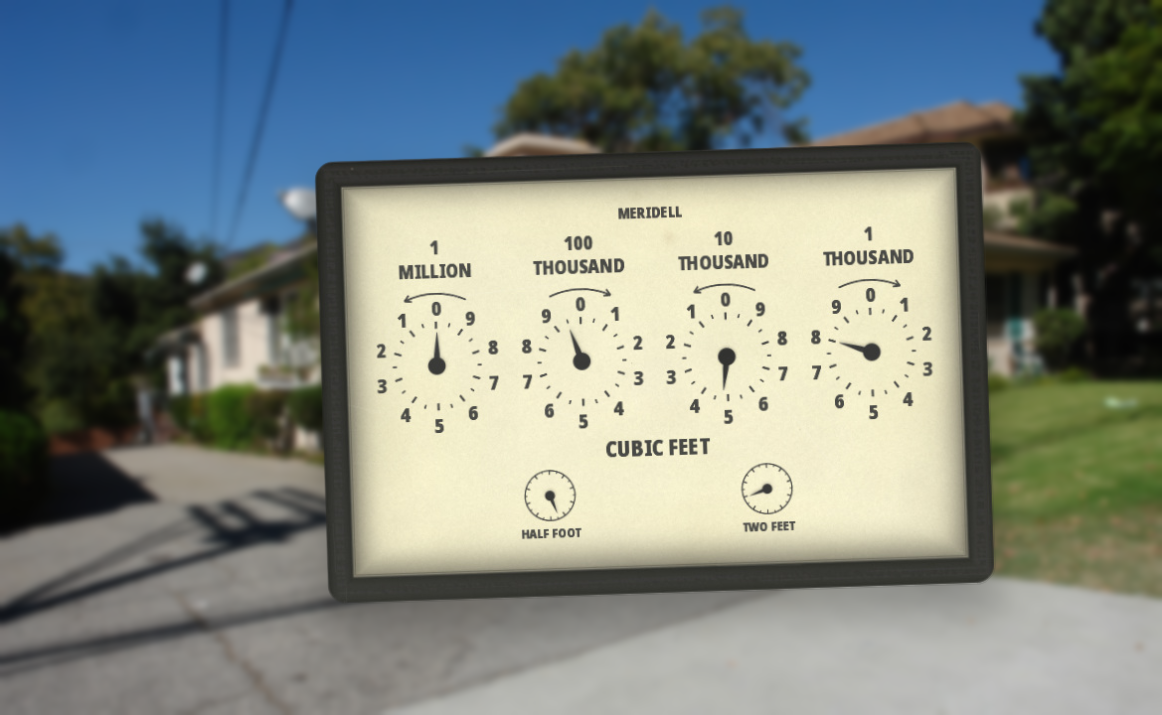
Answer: 994800 ft³
